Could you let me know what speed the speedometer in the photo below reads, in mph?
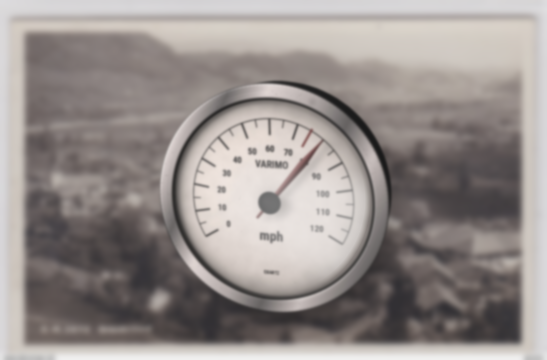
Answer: 80 mph
